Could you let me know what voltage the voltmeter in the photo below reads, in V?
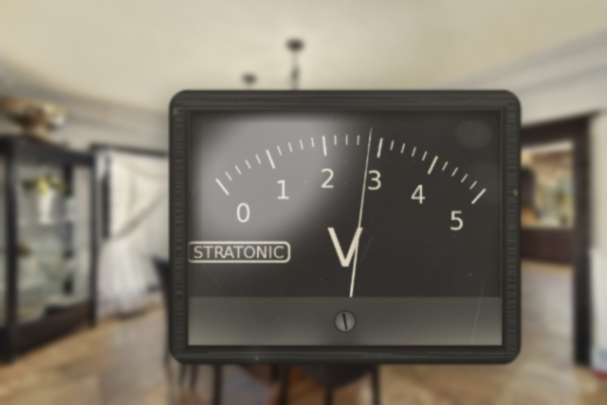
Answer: 2.8 V
